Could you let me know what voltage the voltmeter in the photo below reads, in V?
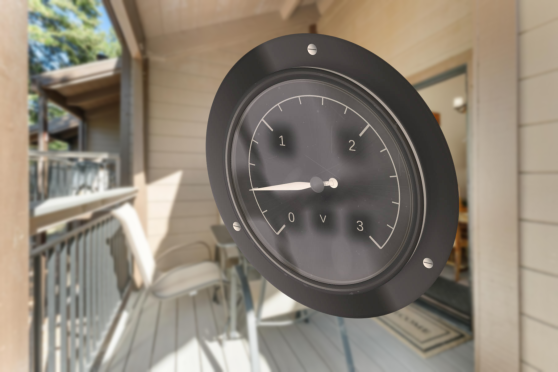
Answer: 0.4 V
